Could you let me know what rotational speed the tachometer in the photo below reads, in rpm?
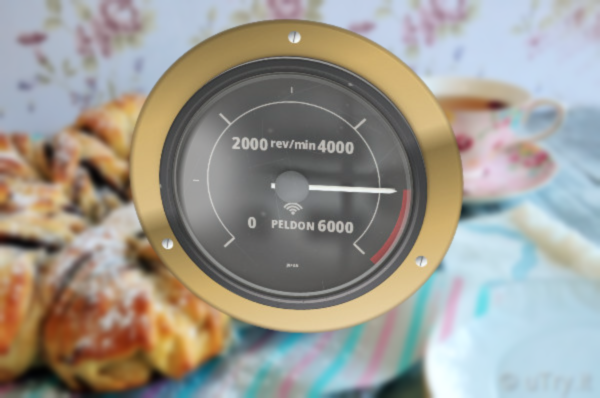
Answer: 5000 rpm
